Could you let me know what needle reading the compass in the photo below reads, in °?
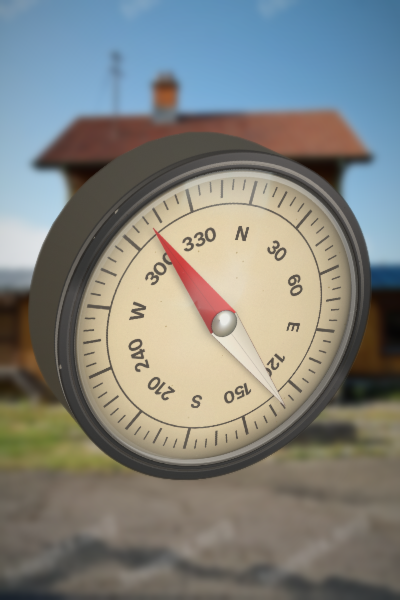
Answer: 310 °
